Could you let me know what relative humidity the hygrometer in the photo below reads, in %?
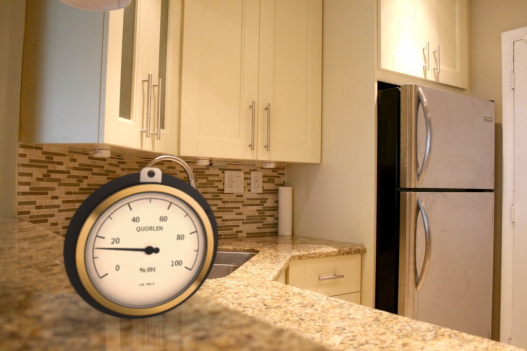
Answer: 15 %
